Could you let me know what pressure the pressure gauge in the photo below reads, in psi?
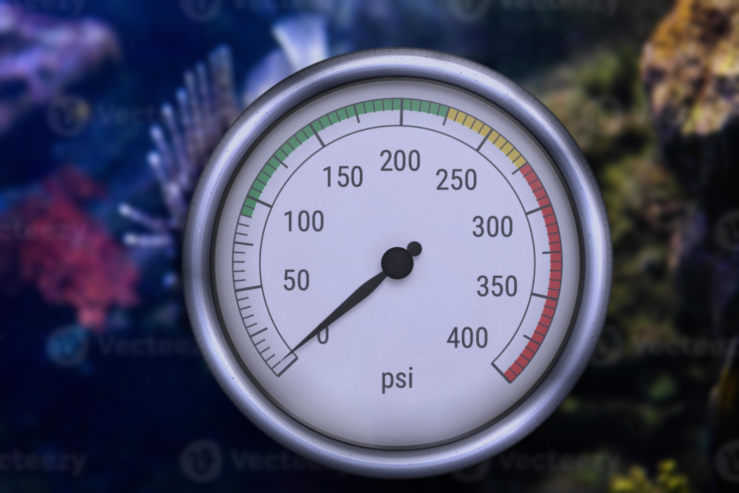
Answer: 5 psi
